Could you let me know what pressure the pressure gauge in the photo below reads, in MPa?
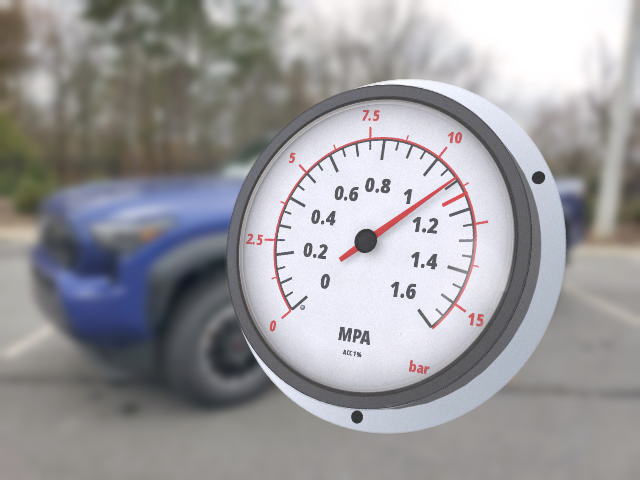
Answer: 1.1 MPa
